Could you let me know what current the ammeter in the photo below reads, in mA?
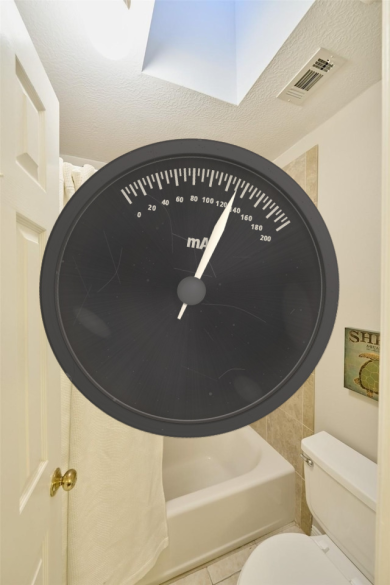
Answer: 130 mA
